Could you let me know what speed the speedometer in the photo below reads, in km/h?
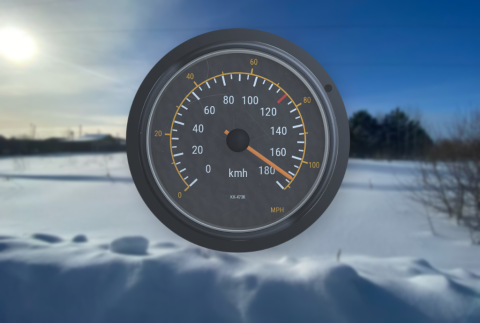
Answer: 172.5 km/h
